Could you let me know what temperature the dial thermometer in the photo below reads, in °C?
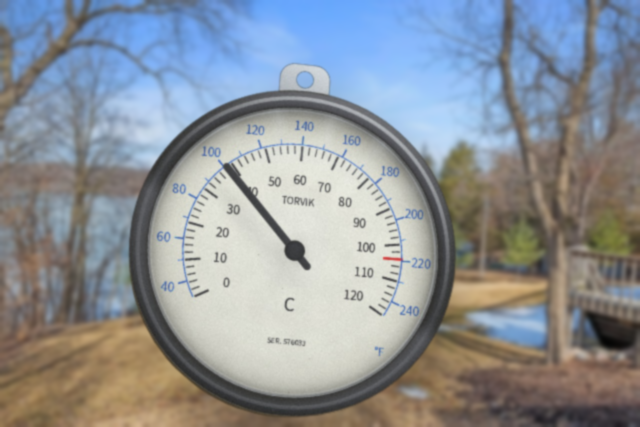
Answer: 38 °C
